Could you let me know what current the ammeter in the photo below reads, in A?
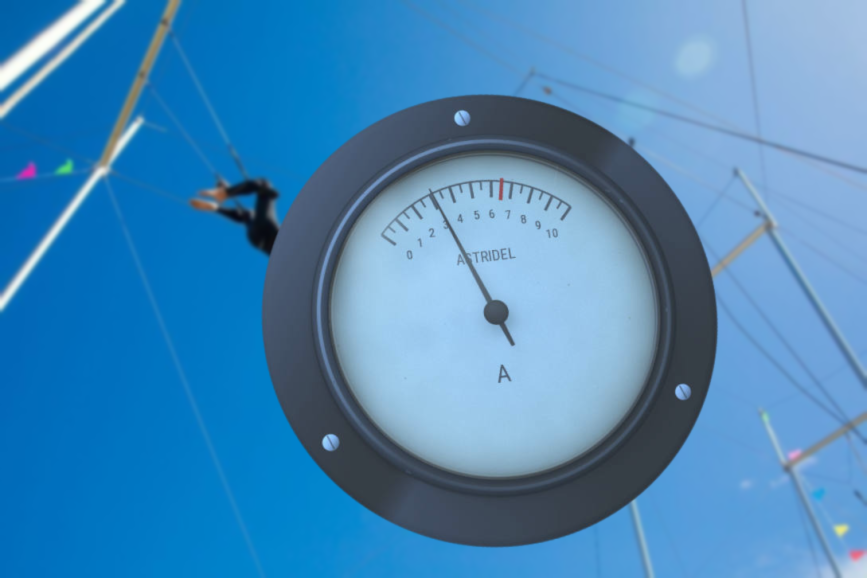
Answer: 3 A
